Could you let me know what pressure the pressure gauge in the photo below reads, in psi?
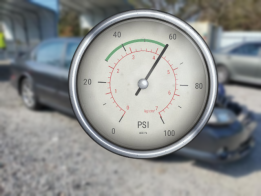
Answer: 60 psi
